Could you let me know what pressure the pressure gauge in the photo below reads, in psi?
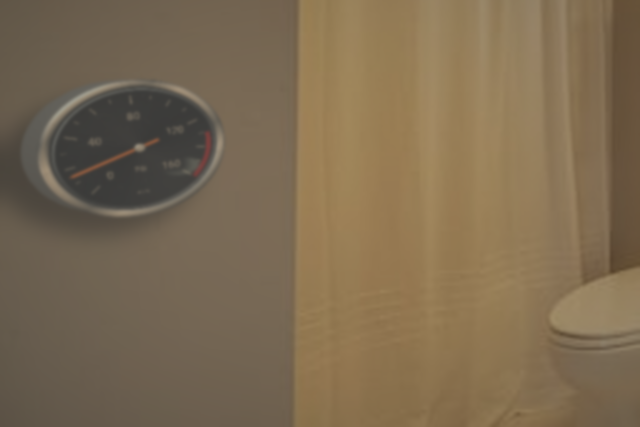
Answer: 15 psi
